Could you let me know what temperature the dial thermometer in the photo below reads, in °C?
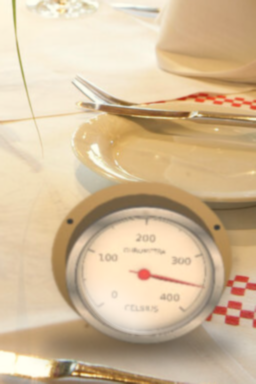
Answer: 350 °C
